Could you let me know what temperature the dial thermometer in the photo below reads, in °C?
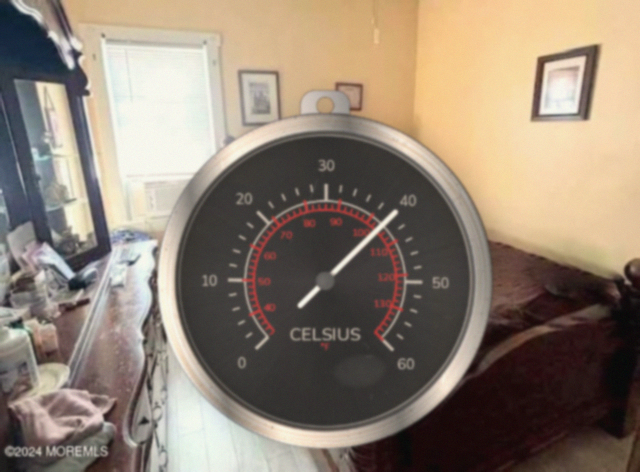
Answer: 40 °C
